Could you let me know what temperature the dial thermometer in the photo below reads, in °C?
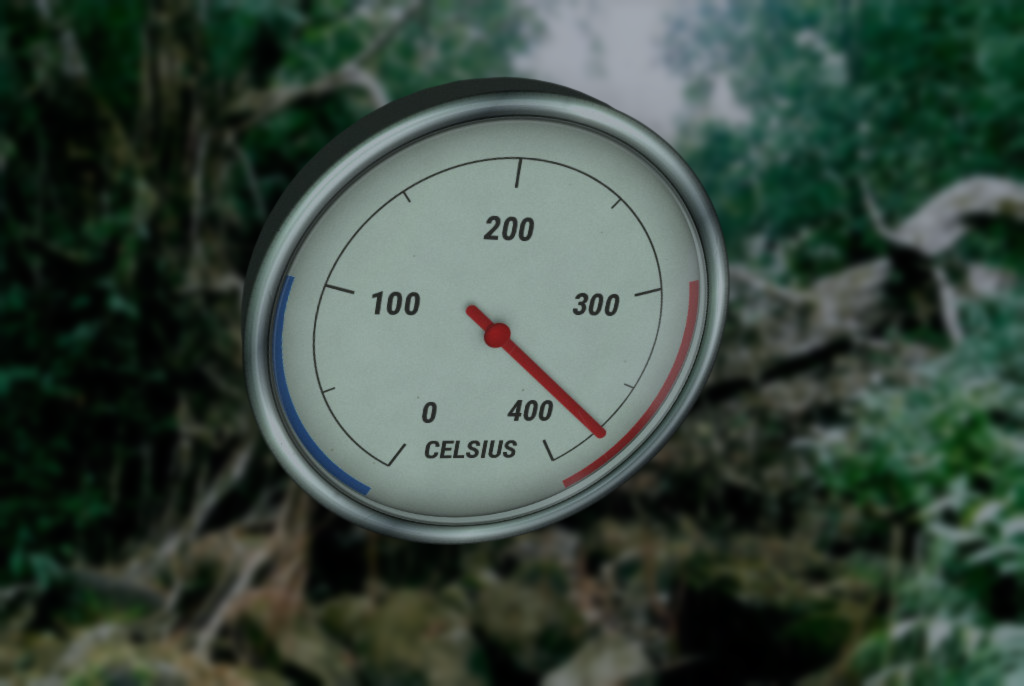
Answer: 375 °C
